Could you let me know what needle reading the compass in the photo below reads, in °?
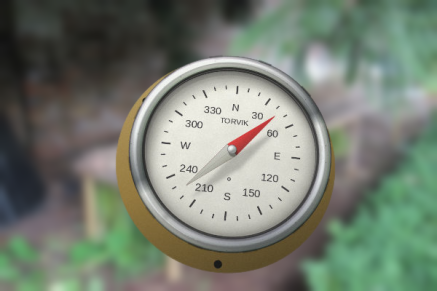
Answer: 45 °
